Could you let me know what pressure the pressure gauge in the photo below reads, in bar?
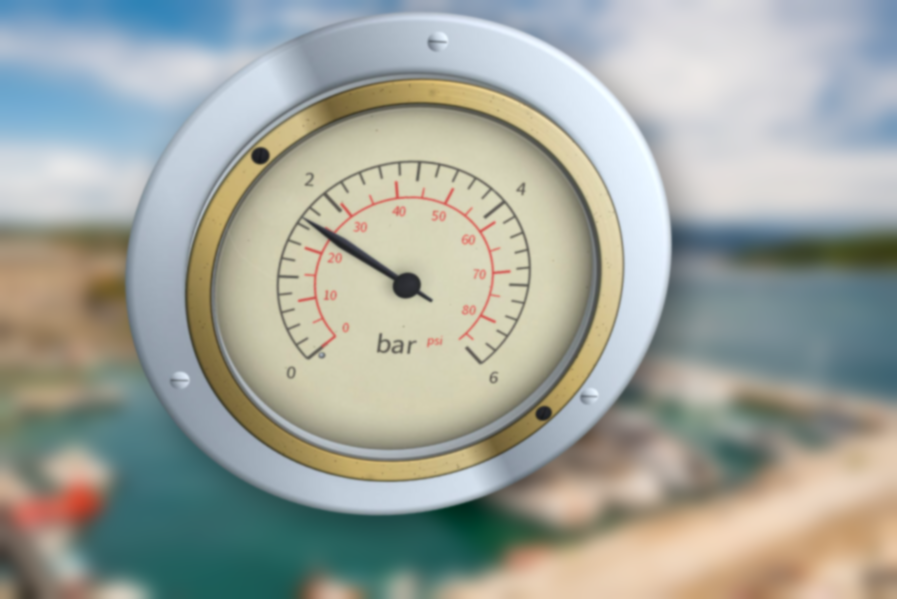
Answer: 1.7 bar
